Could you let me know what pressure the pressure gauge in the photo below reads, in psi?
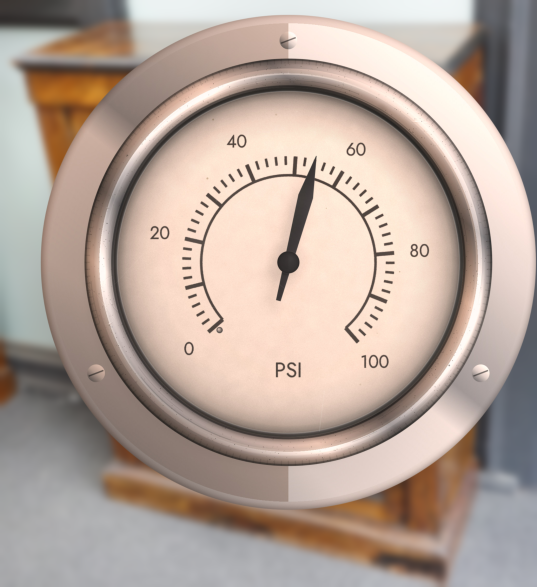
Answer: 54 psi
